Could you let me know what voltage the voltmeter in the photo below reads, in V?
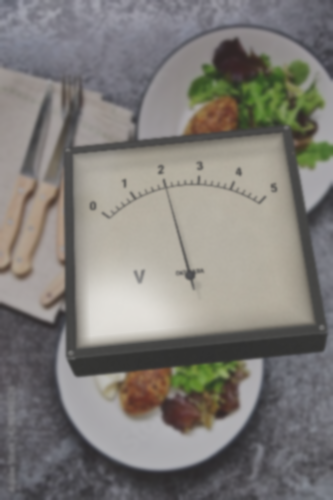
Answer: 2 V
